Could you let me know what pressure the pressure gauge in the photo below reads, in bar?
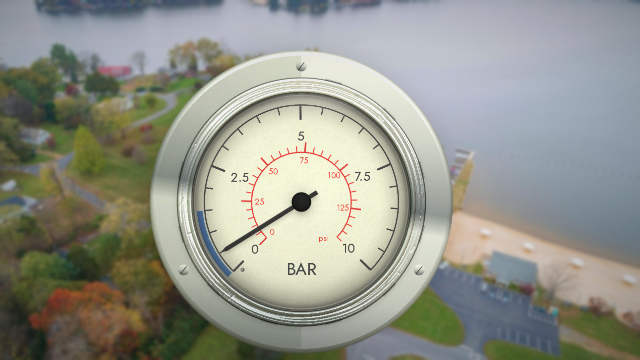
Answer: 0.5 bar
